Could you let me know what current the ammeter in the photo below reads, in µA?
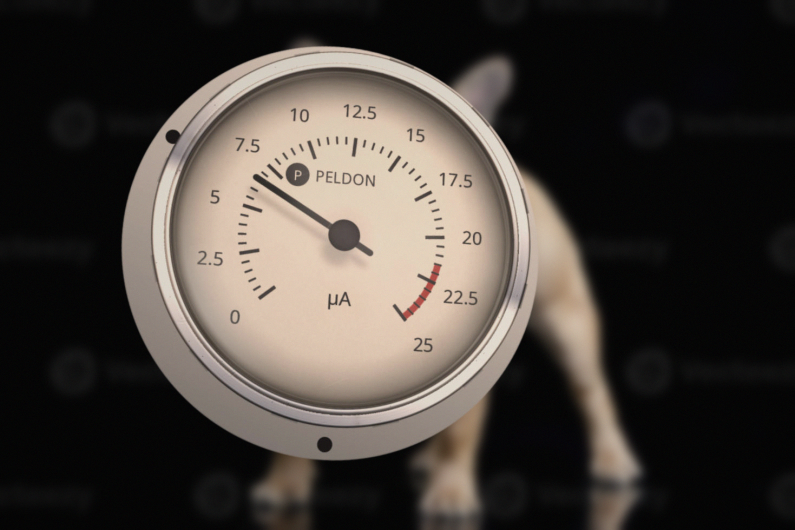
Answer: 6.5 µA
